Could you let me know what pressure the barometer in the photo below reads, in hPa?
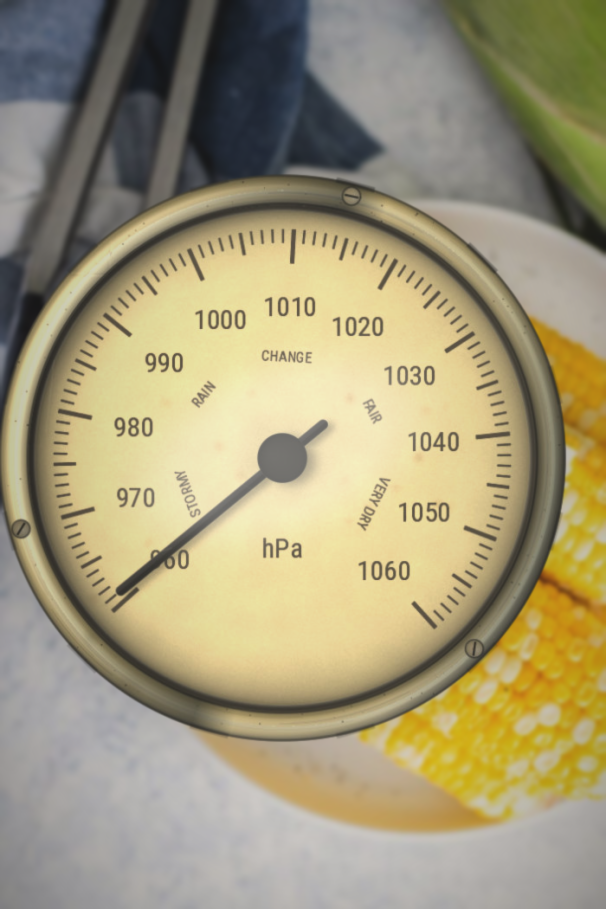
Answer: 961 hPa
